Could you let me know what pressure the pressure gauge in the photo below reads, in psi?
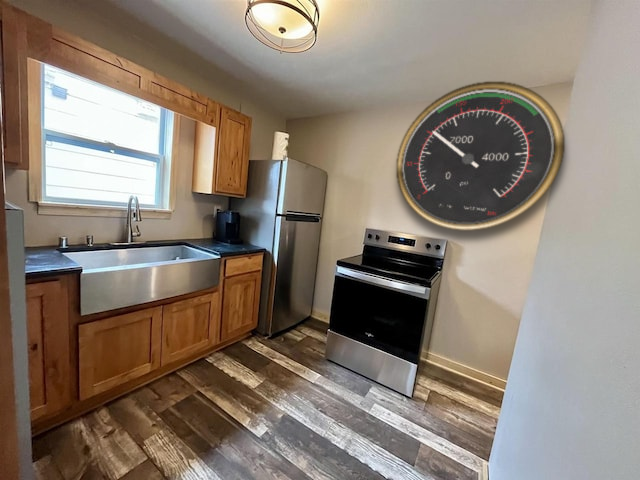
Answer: 1500 psi
